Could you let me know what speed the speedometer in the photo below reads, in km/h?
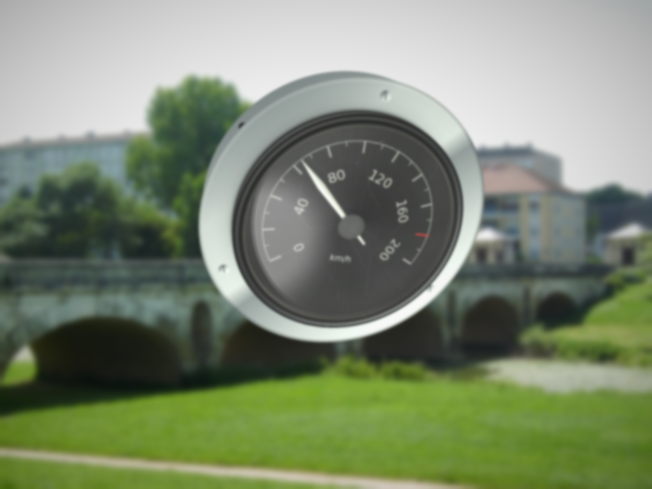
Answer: 65 km/h
